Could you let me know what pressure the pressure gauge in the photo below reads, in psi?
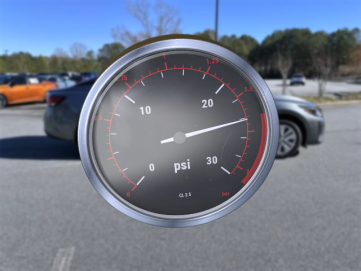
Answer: 24 psi
